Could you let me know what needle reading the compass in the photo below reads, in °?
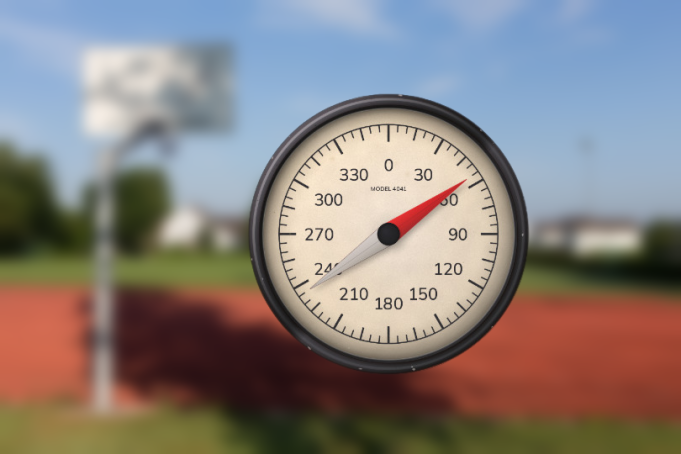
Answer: 55 °
